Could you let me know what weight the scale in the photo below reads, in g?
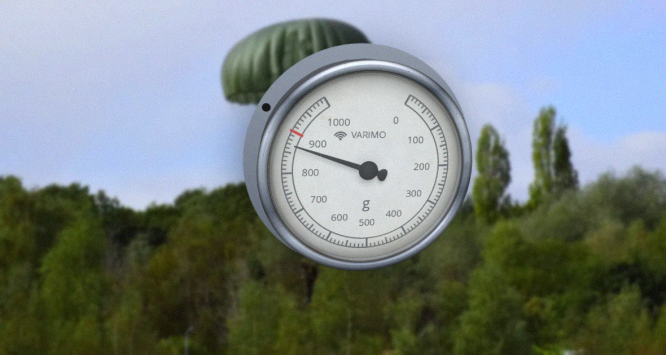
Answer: 870 g
